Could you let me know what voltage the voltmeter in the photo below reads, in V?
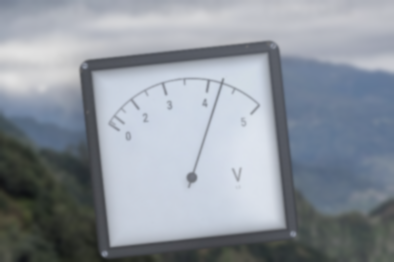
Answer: 4.25 V
